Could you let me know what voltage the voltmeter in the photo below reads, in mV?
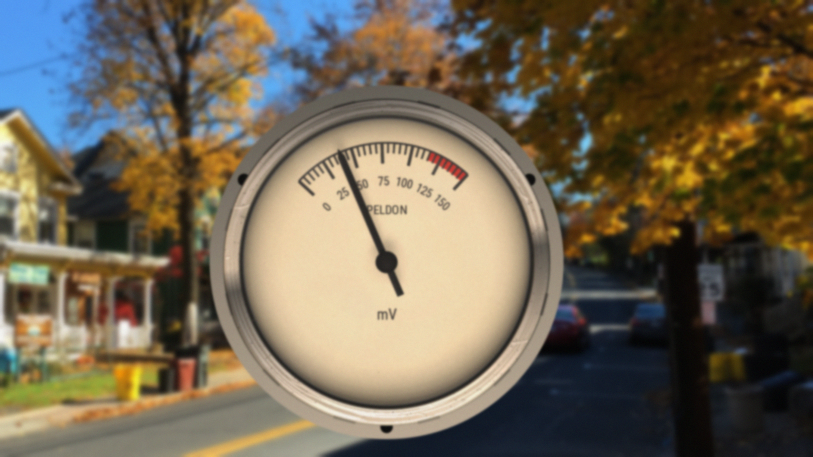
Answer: 40 mV
